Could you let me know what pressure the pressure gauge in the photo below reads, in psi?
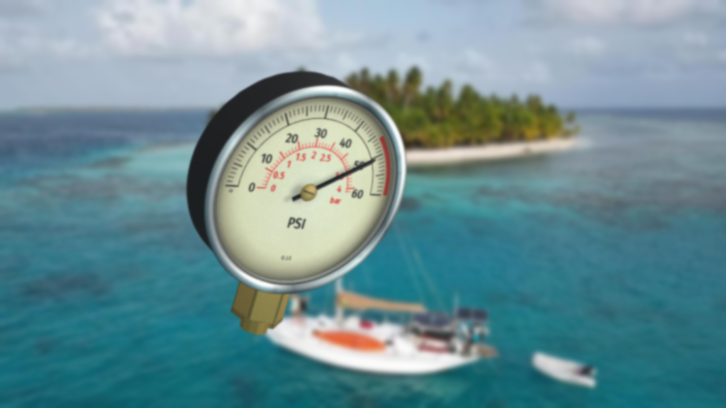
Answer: 50 psi
